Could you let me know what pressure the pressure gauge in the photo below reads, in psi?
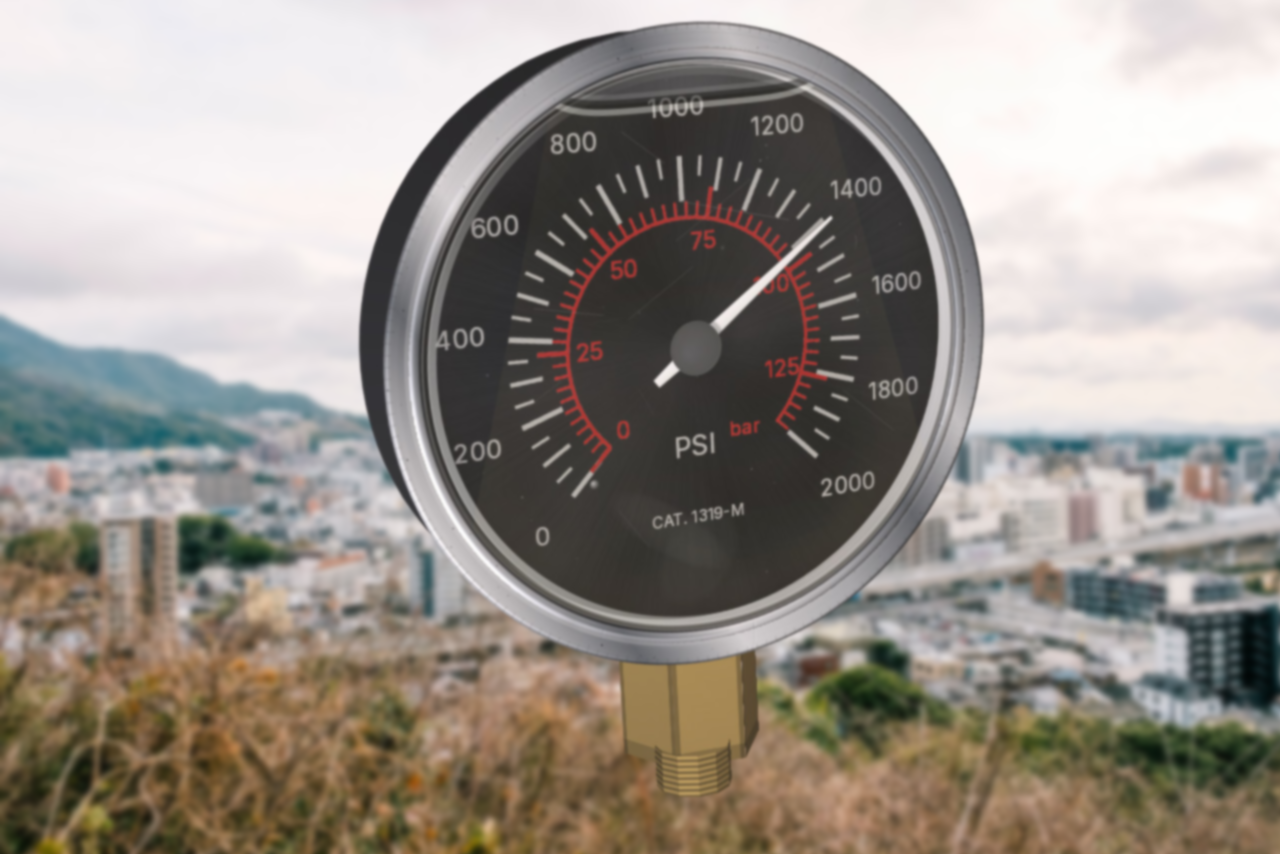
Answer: 1400 psi
